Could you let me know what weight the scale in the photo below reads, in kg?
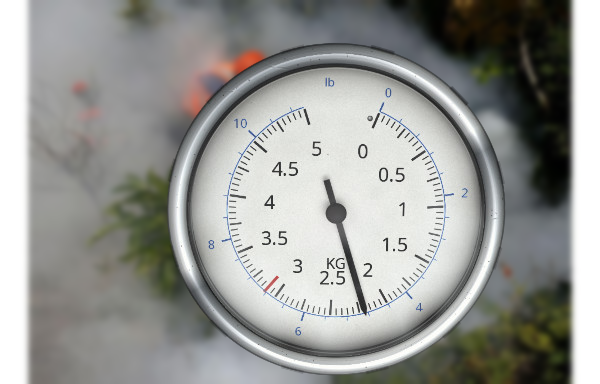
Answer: 2.2 kg
